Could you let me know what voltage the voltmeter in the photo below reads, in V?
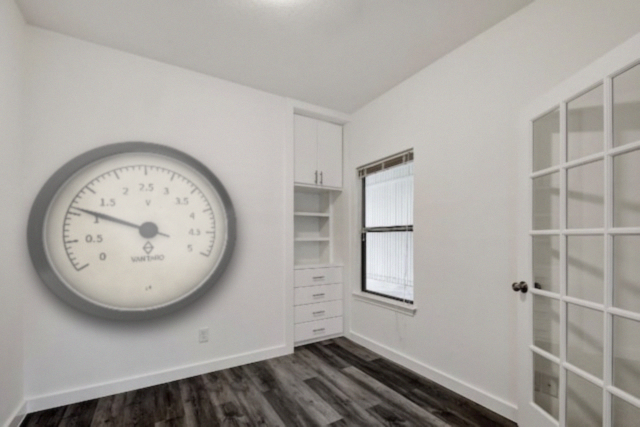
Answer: 1.1 V
